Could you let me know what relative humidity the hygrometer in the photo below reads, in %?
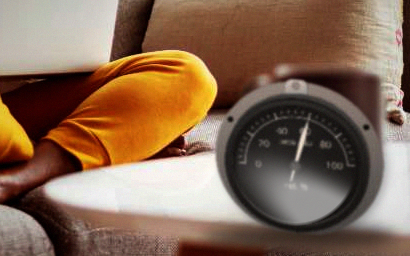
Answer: 60 %
